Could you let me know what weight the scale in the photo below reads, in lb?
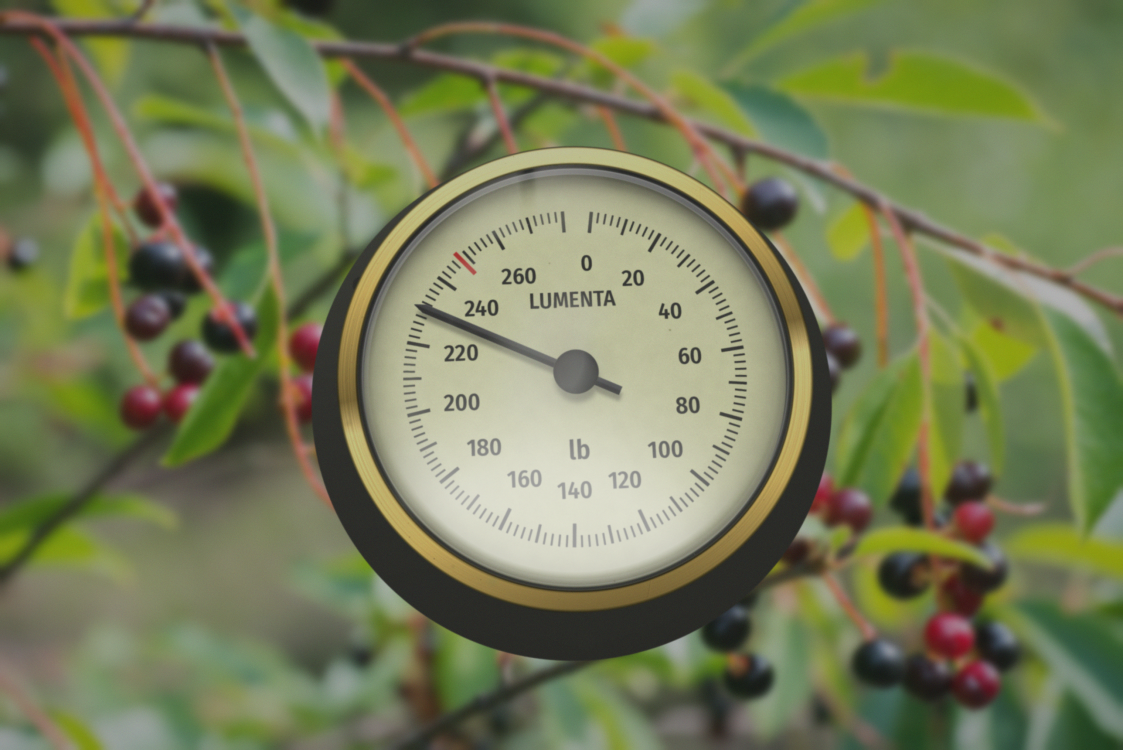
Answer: 230 lb
